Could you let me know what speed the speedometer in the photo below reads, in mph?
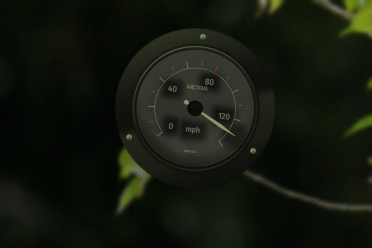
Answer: 130 mph
